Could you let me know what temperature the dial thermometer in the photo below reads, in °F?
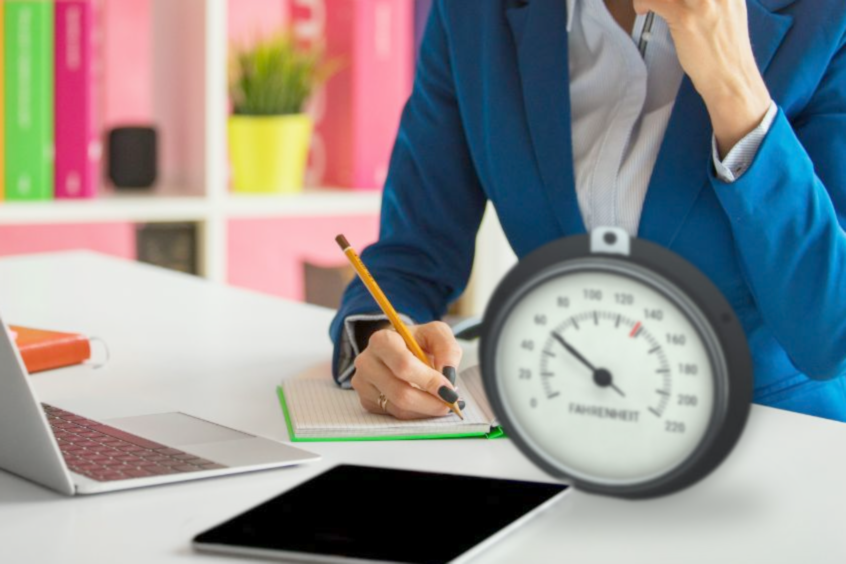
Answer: 60 °F
